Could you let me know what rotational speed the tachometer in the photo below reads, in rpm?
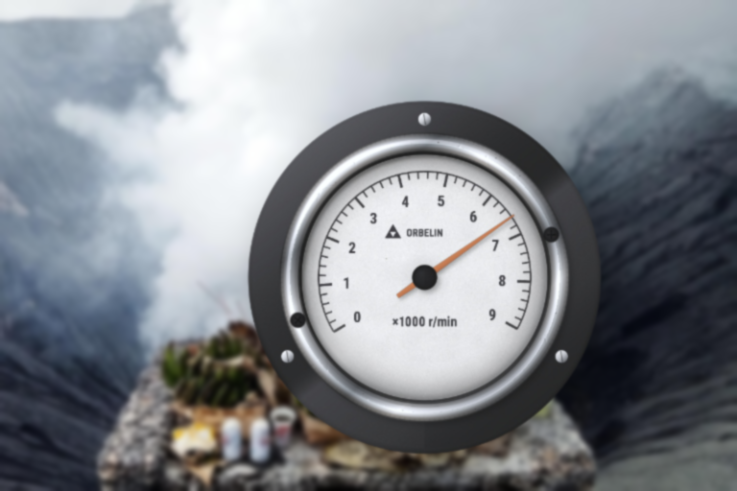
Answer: 6600 rpm
